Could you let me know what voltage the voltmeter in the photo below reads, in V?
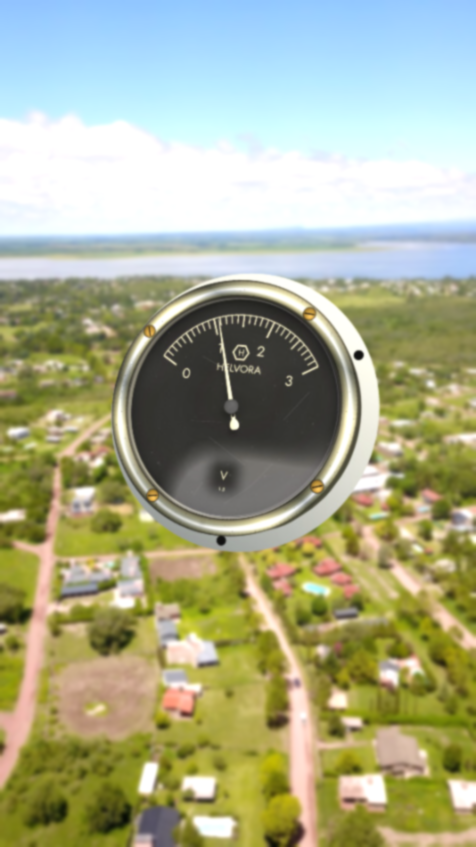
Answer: 1.1 V
